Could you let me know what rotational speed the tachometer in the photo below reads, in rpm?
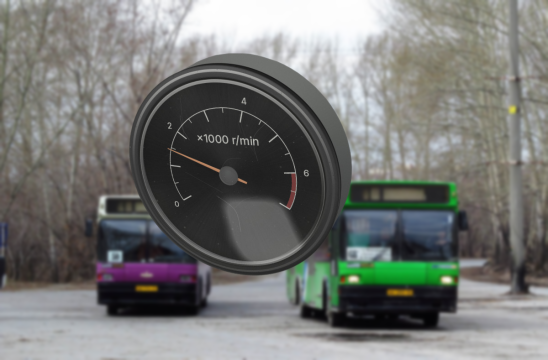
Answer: 1500 rpm
